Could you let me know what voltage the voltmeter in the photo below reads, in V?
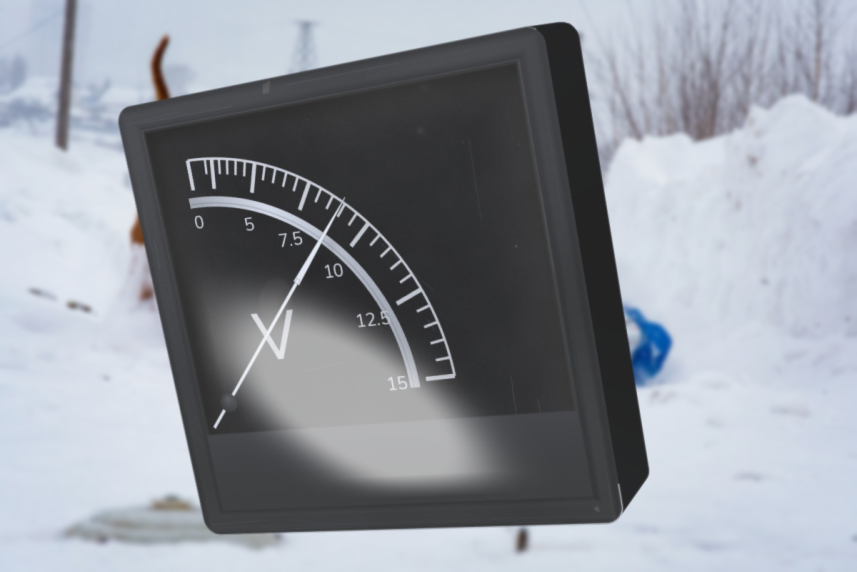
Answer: 9 V
